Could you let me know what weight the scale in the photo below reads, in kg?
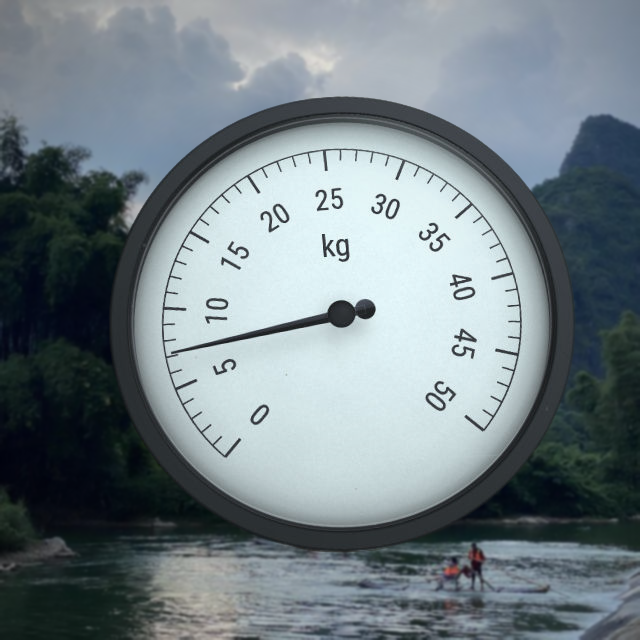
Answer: 7 kg
